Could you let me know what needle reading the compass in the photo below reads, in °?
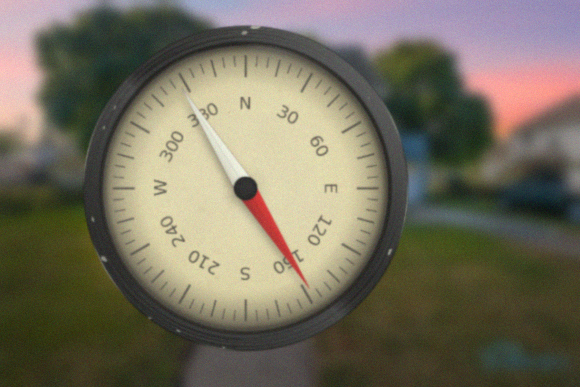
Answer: 147.5 °
